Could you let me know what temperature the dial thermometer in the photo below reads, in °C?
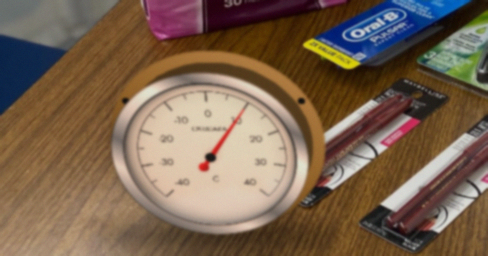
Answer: 10 °C
